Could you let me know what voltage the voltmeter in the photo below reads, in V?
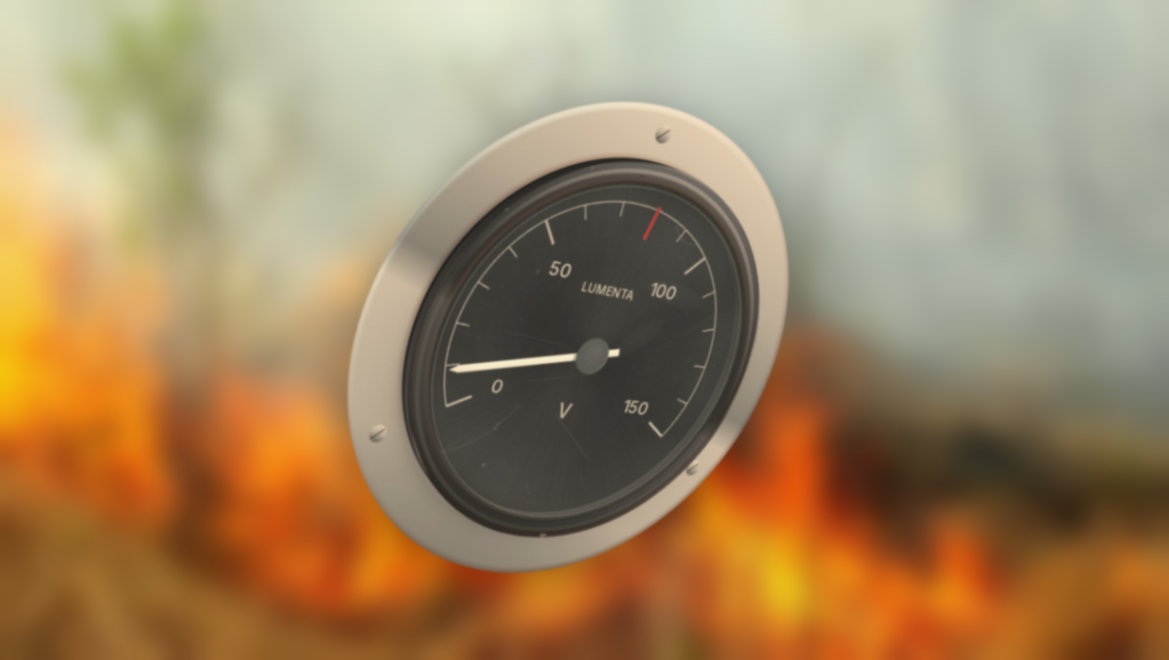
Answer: 10 V
